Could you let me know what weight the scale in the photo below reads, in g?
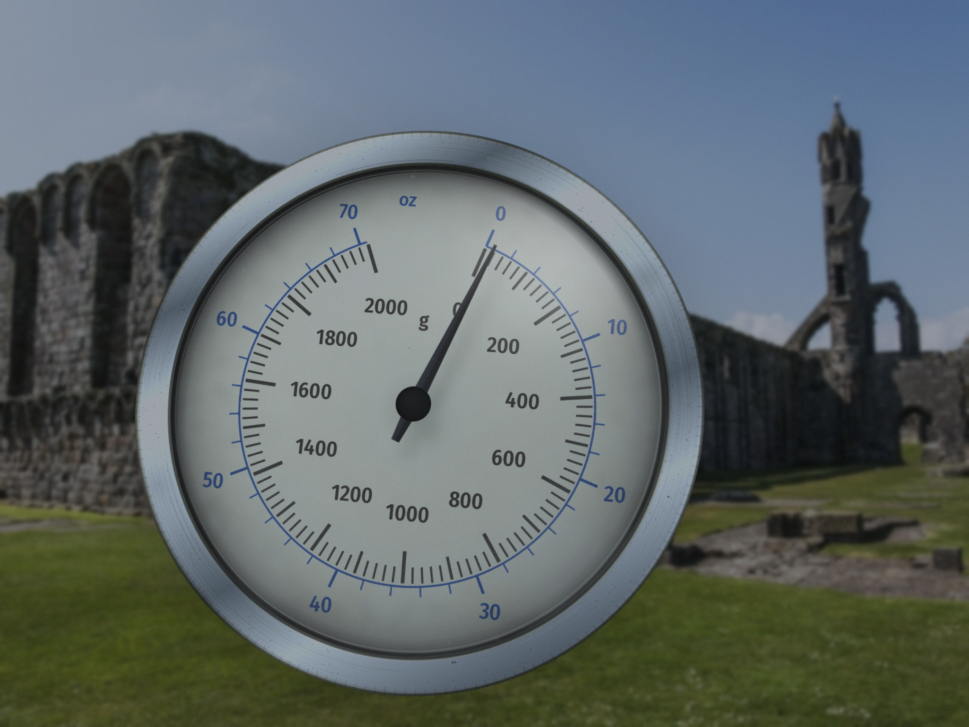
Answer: 20 g
